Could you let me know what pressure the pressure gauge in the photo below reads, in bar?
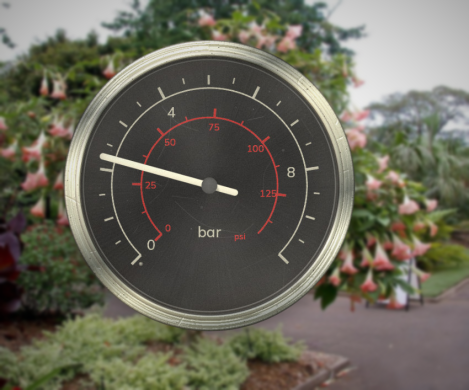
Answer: 2.25 bar
